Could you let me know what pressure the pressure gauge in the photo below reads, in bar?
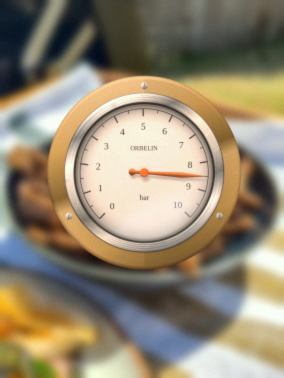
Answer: 8.5 bar
